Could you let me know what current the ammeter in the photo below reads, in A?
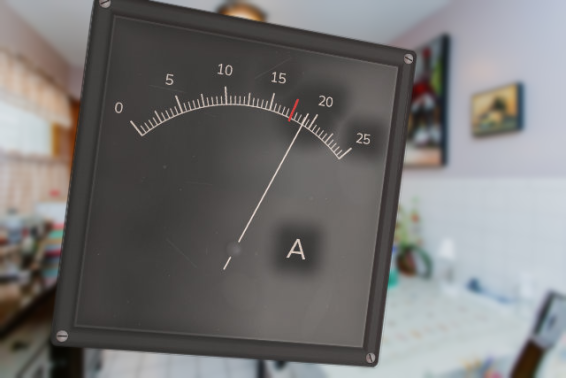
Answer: 19 A
